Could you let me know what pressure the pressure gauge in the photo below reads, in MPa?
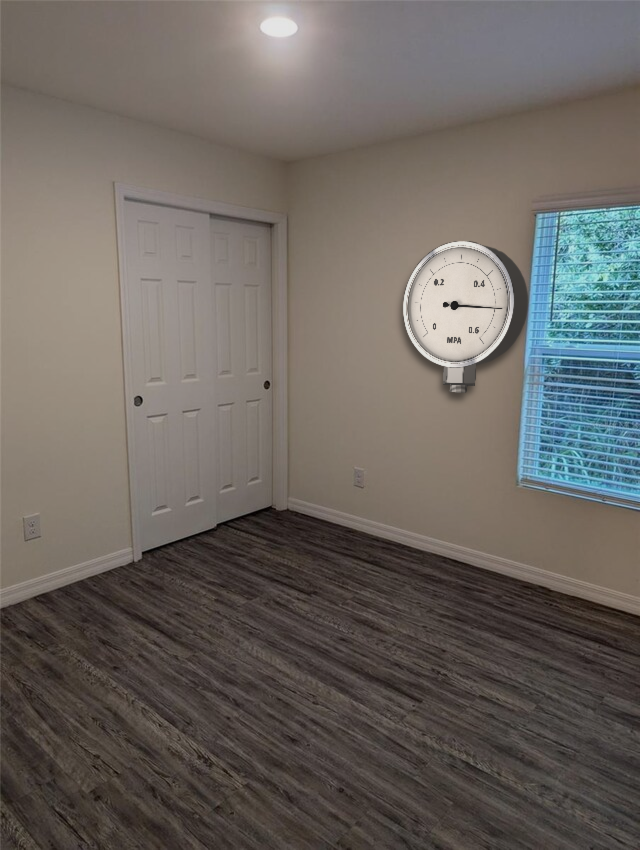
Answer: 0.5 MPa
